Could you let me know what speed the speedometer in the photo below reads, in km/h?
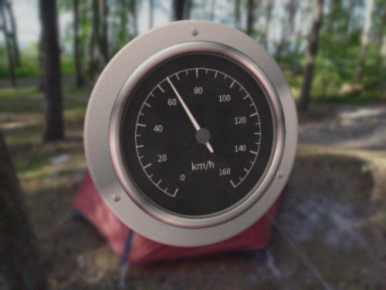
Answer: 65 km/h
